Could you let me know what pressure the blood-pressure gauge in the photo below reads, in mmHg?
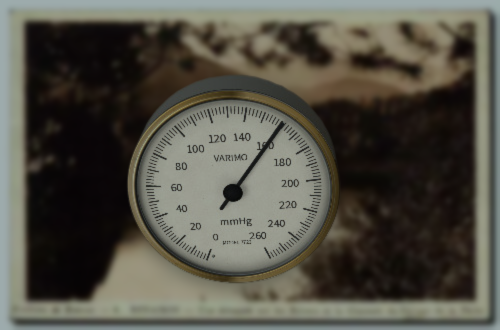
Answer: 160 mmHg
